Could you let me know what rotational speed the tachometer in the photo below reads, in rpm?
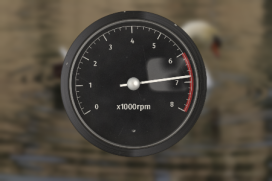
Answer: 6800 rpm
